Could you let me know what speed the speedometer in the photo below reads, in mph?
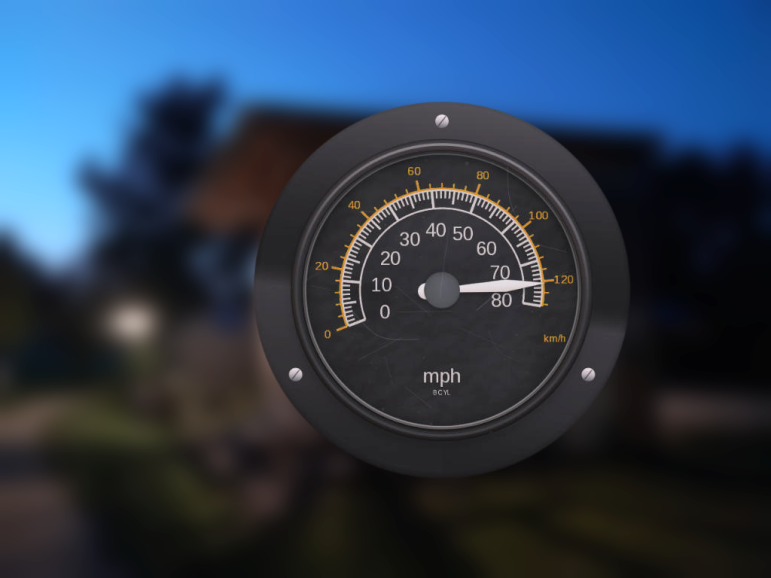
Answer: 75 mph
